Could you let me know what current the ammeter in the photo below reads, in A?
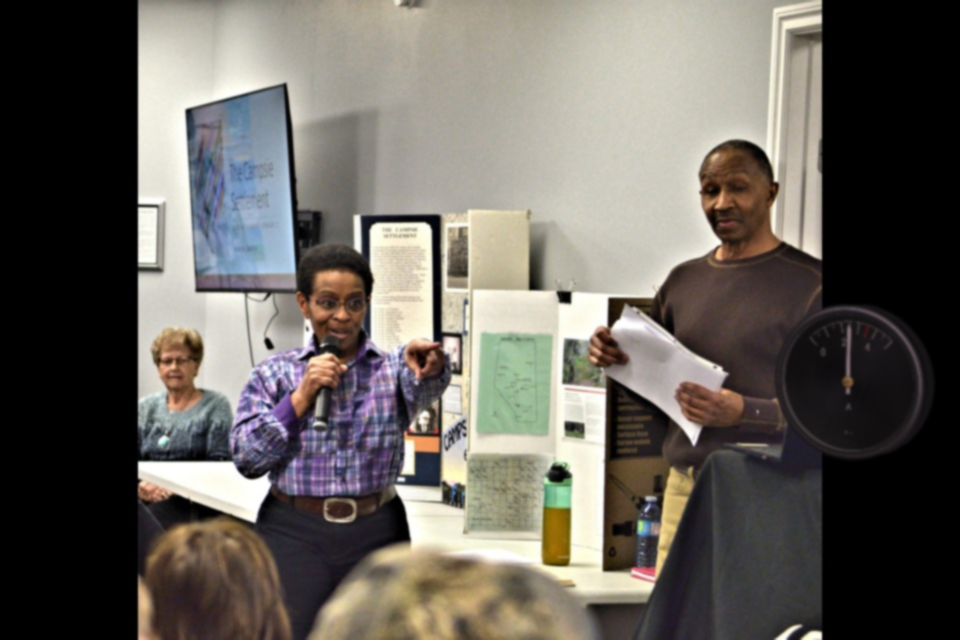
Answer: 2.5 A
